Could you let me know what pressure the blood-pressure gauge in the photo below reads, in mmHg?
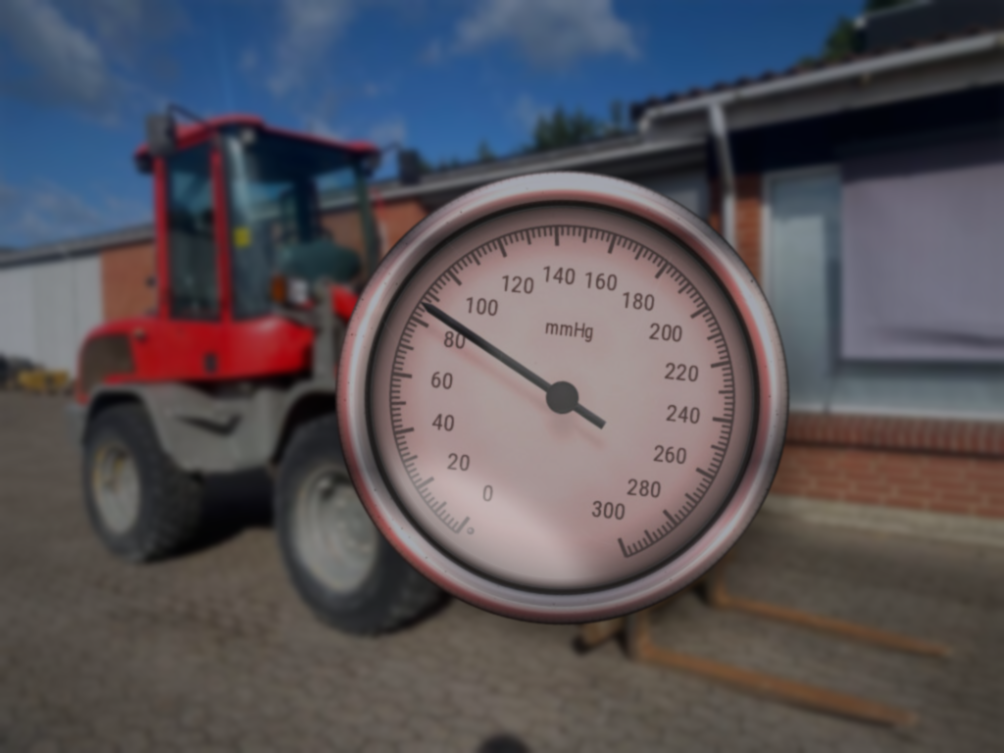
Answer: 86 mmHg
